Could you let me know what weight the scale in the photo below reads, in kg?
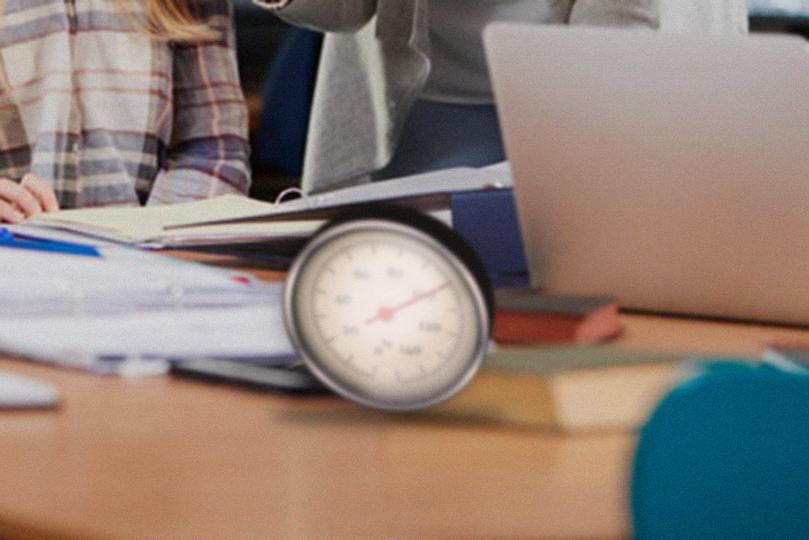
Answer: 100 kg
